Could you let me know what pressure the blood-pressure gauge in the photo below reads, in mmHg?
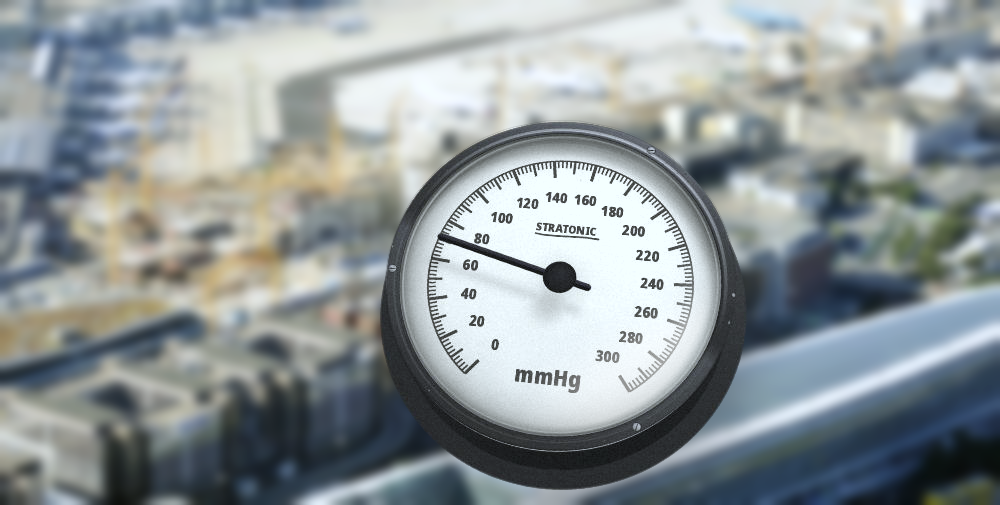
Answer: 70 mmHg
